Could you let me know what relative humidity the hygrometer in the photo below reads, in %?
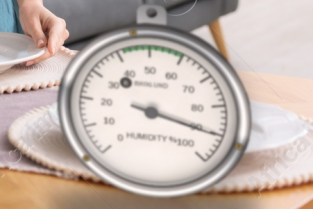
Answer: 90 %
